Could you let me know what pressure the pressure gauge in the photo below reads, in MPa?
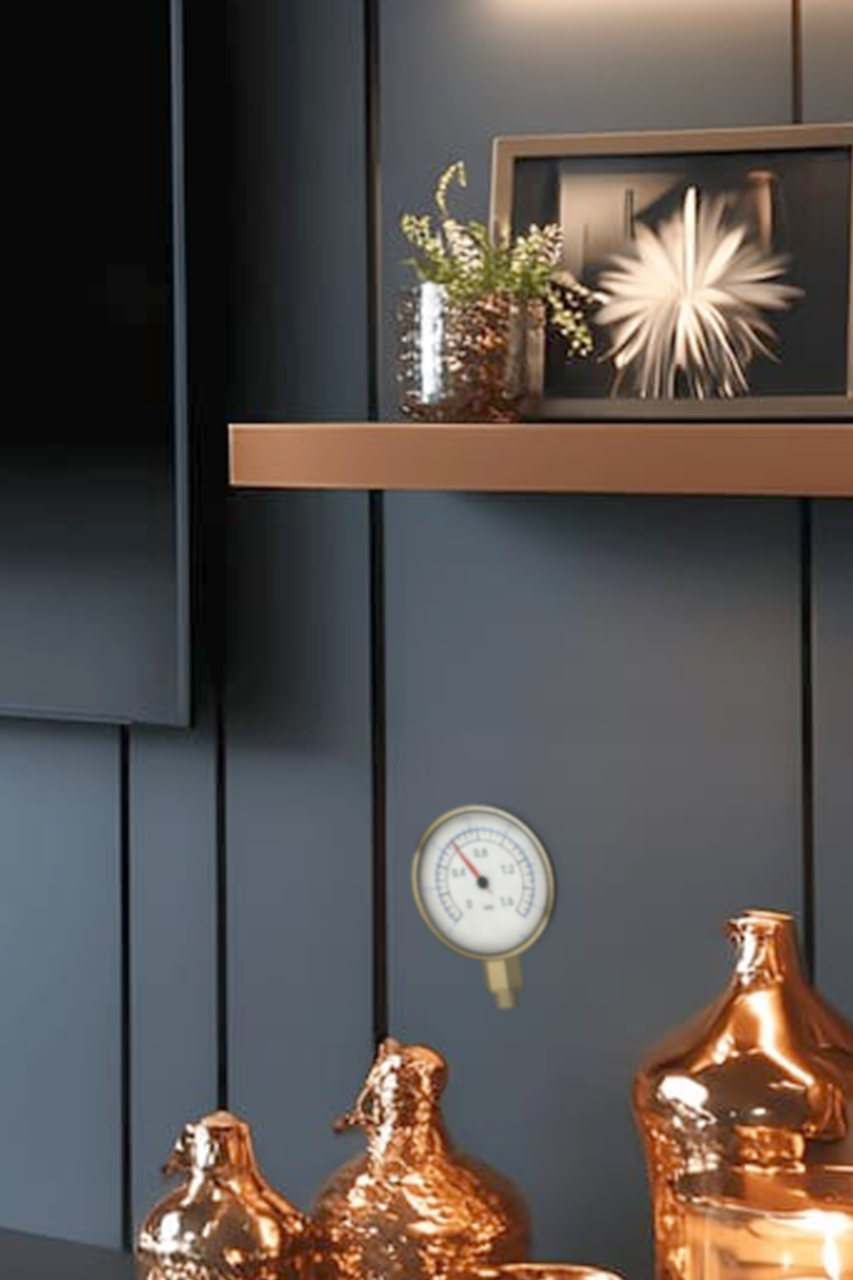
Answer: 0.6 MPa
